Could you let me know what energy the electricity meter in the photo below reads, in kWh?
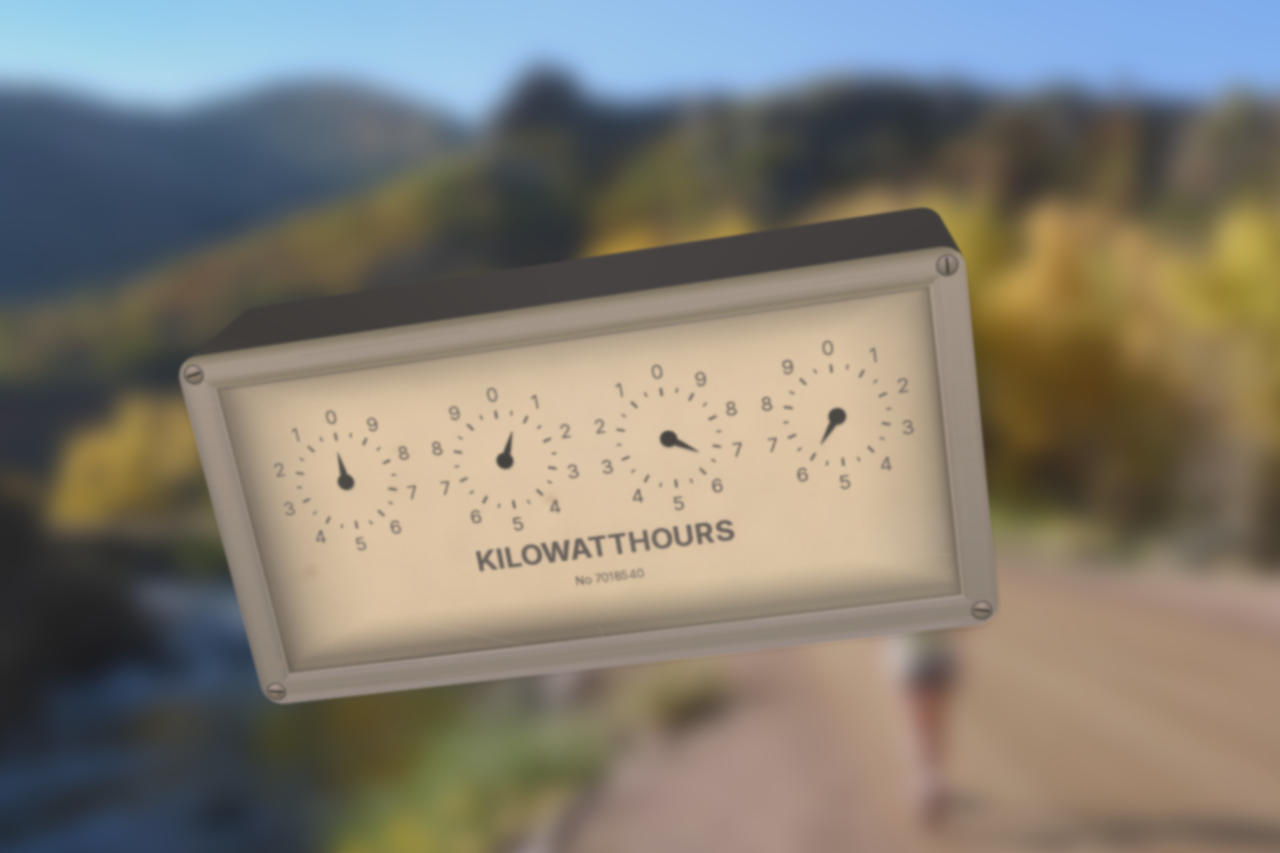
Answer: 66 kWh
